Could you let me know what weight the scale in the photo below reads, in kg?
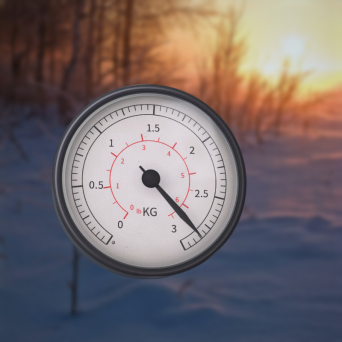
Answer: 2.85 kg
